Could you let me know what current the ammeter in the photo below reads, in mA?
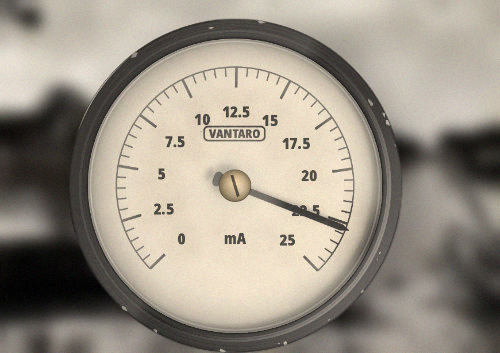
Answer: 22.75 mA
